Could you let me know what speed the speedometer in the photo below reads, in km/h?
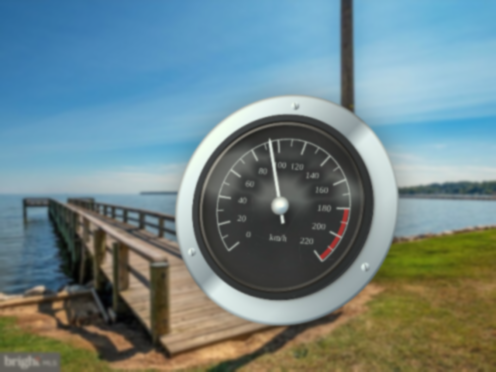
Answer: 95 km/h
